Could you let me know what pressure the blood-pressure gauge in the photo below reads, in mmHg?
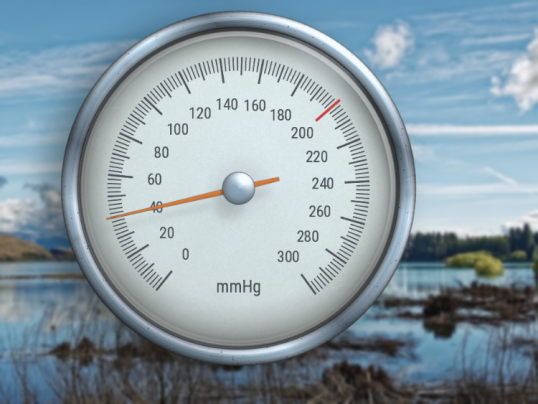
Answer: 40 mmHg
